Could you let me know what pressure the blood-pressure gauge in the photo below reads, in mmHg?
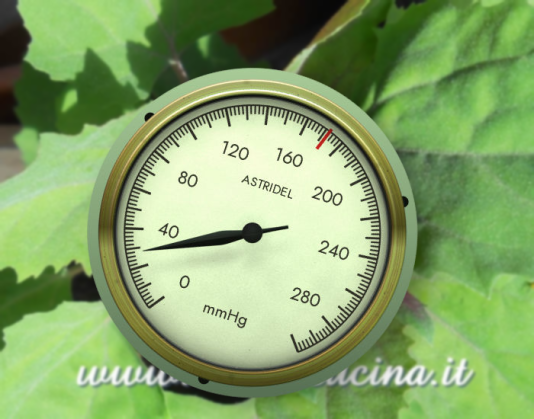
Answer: 28 mmHg
